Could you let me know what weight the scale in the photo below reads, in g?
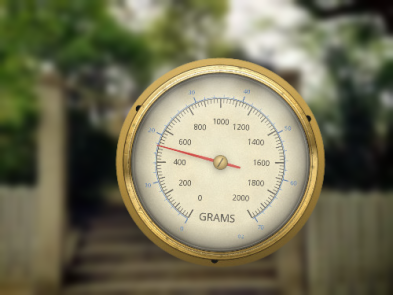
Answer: 500 g
